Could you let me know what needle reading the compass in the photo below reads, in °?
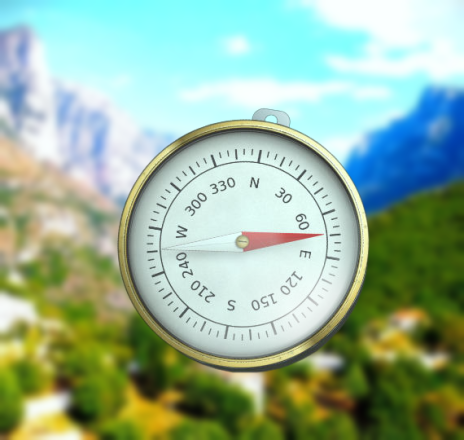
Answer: 75 °
